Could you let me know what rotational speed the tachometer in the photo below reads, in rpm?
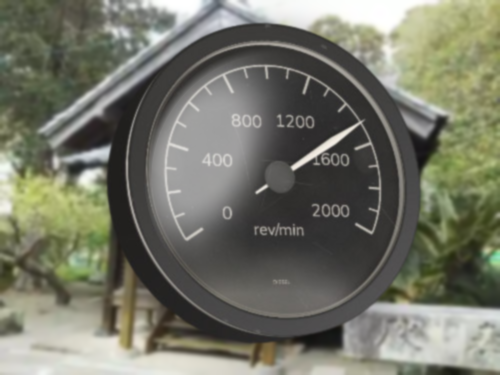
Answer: 1500 rpm
